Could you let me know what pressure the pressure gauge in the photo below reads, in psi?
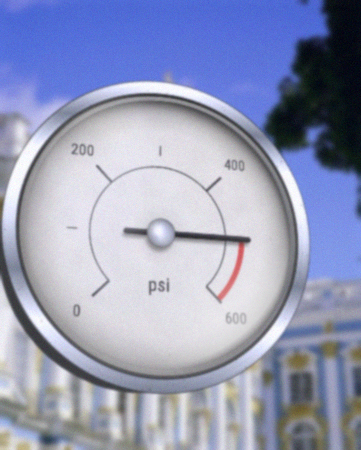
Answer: 500 psi
